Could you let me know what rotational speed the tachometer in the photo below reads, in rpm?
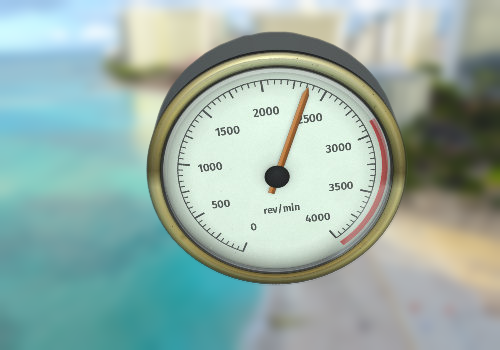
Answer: 2350 rpm
